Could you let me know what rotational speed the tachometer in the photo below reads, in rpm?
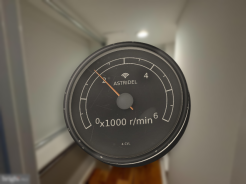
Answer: 2000 rpm
